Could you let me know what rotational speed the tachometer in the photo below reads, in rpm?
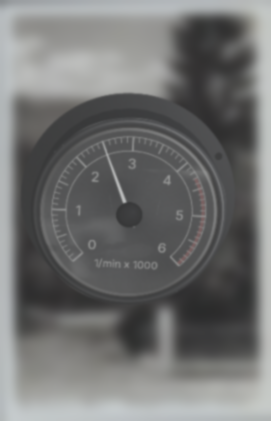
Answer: 2500 rpm
